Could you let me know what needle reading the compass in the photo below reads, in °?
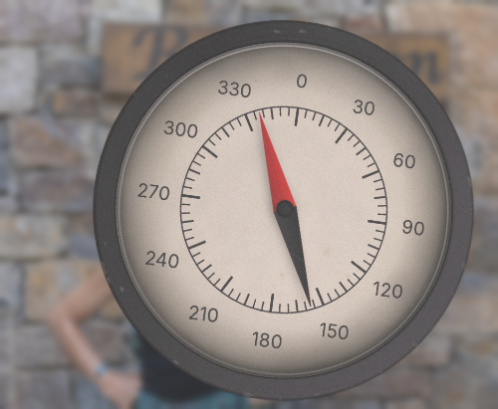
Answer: 337.5 °
